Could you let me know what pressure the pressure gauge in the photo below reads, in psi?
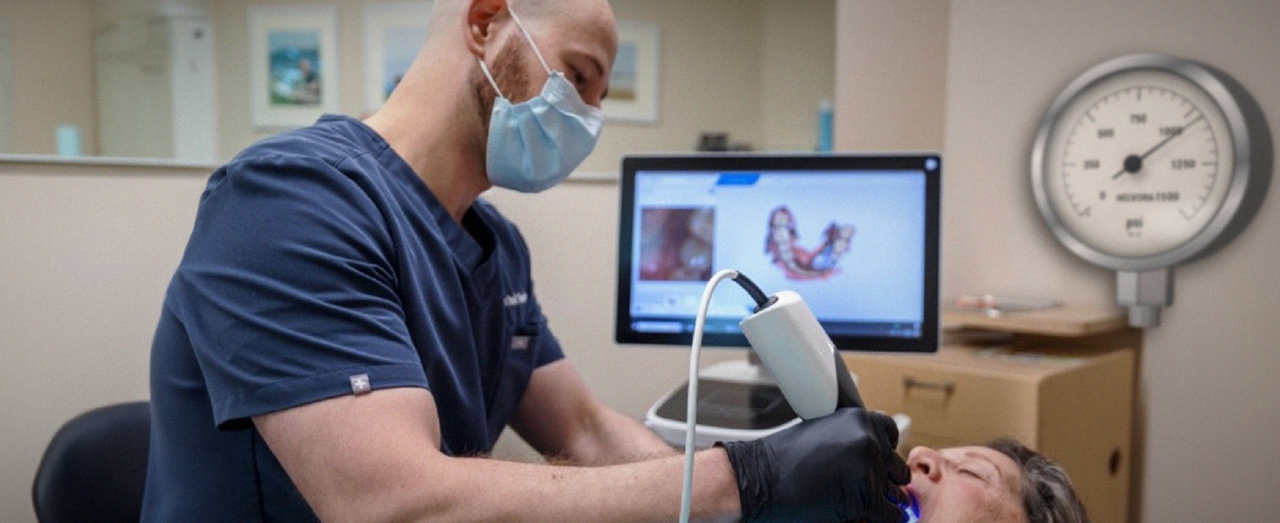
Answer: 1050 psi
